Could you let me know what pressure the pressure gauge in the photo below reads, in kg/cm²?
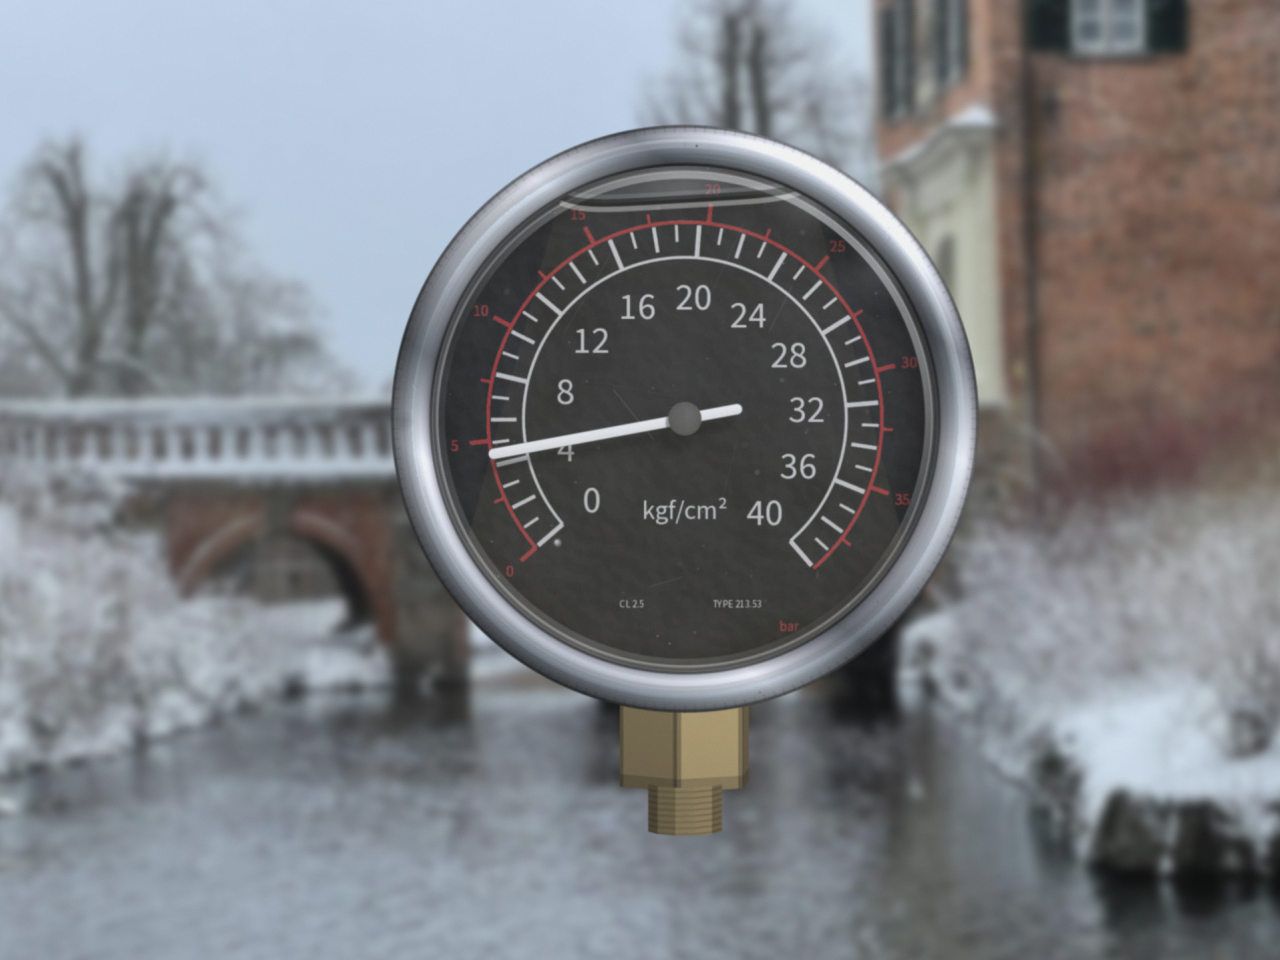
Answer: 4.5 kg/cm²
